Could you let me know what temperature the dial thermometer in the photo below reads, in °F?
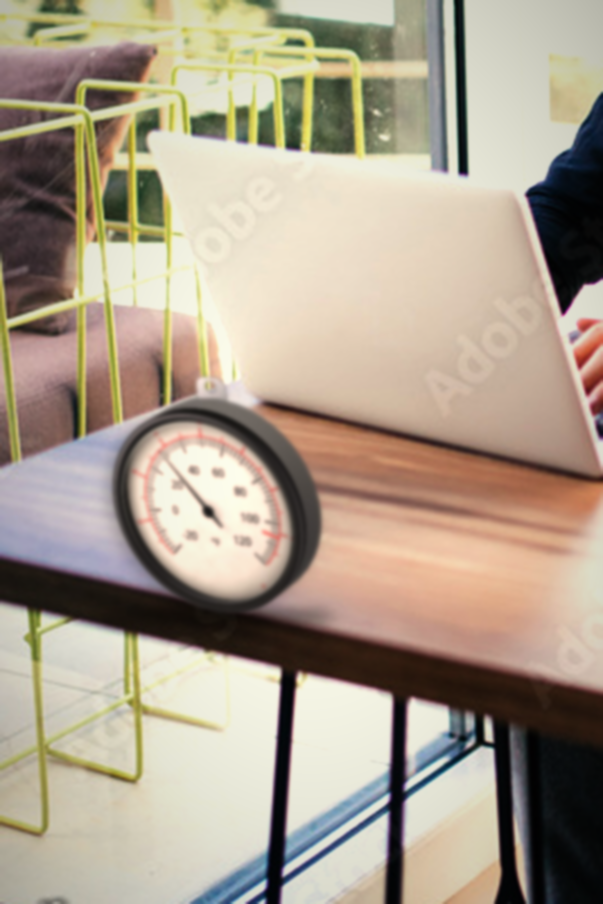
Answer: 30 °F
